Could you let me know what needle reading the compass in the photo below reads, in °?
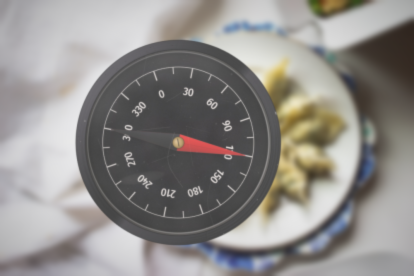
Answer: 120 °
